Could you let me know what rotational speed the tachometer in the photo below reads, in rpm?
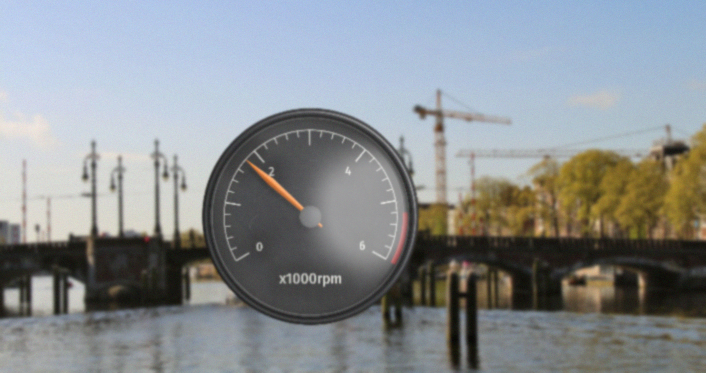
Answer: 1800 rpm
